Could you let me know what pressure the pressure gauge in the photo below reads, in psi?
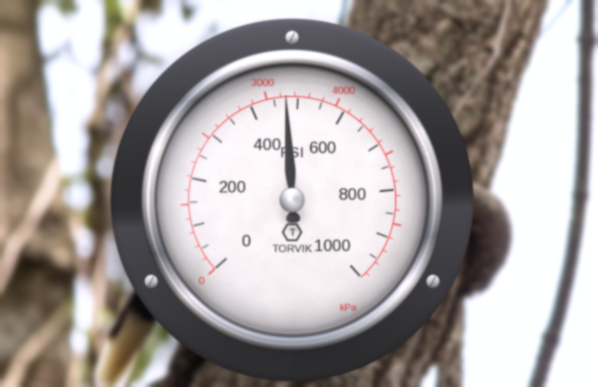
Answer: 475 psi
